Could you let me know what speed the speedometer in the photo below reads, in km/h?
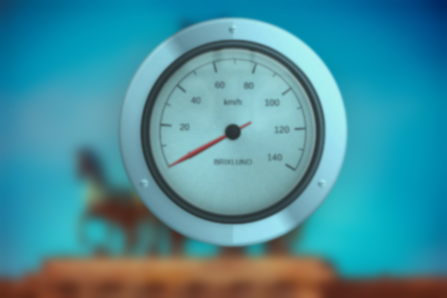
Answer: 0 km/h
